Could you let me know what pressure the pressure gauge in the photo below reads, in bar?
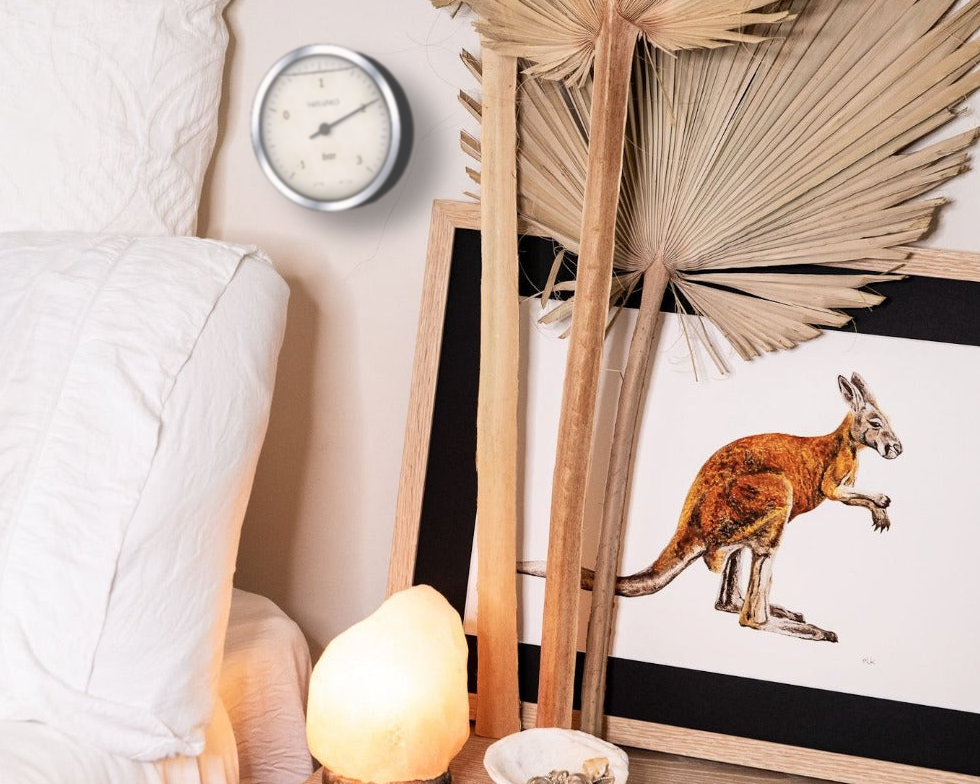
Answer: 2 bar
